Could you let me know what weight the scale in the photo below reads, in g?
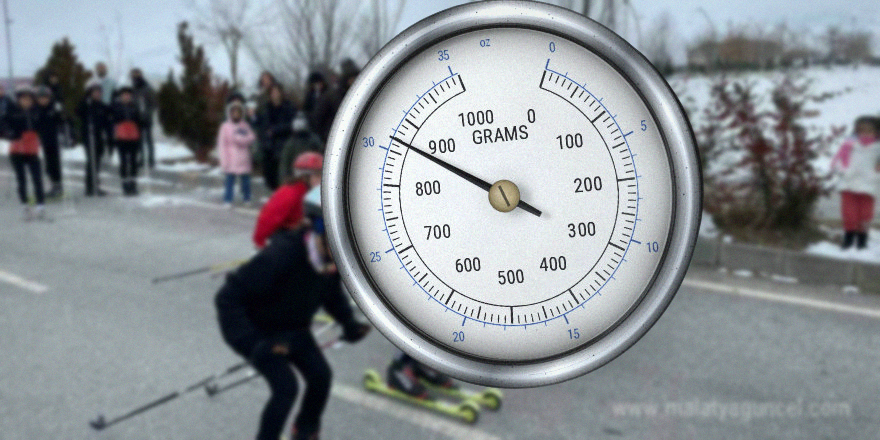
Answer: 870 g
